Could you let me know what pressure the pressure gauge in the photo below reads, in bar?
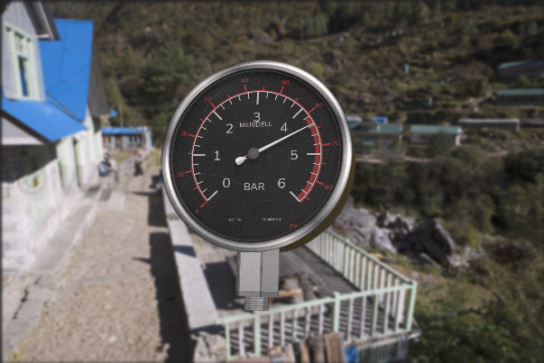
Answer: 4.4 bar
